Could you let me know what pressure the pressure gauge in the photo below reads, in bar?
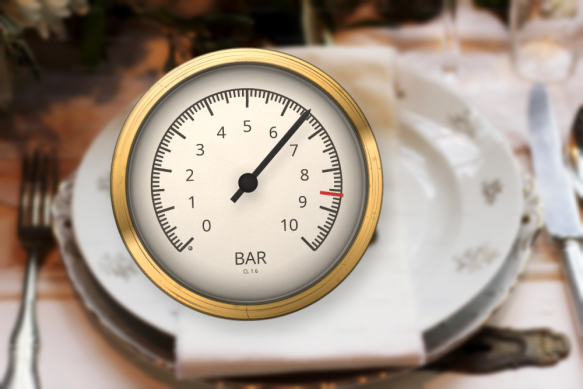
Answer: 6.5 bar
